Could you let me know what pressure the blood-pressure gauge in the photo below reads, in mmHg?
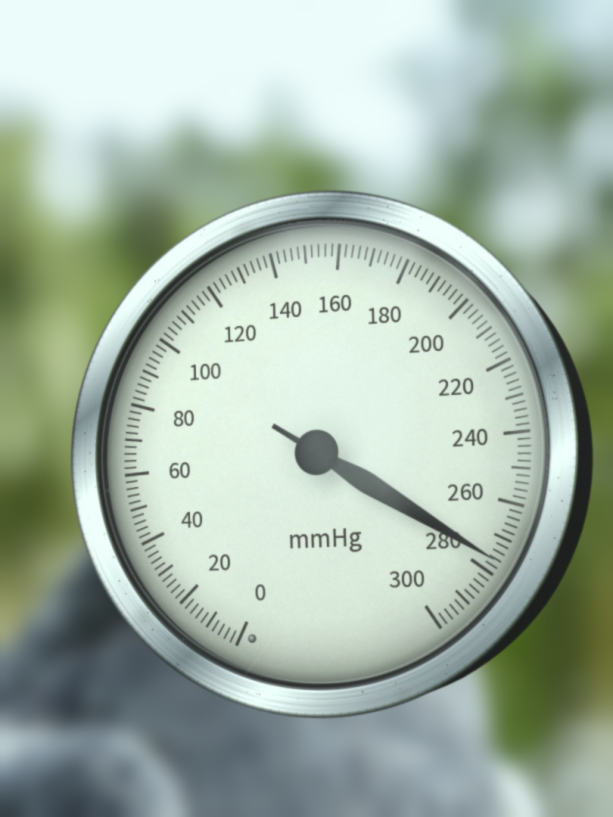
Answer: 276 mmHg
